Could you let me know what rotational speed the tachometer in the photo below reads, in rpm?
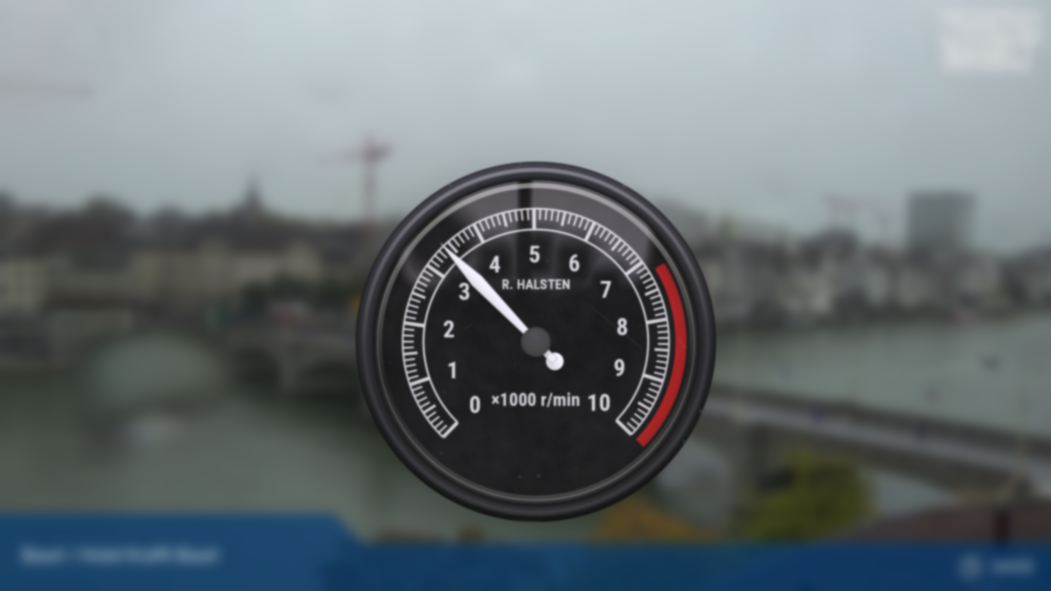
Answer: 3400 rpm
